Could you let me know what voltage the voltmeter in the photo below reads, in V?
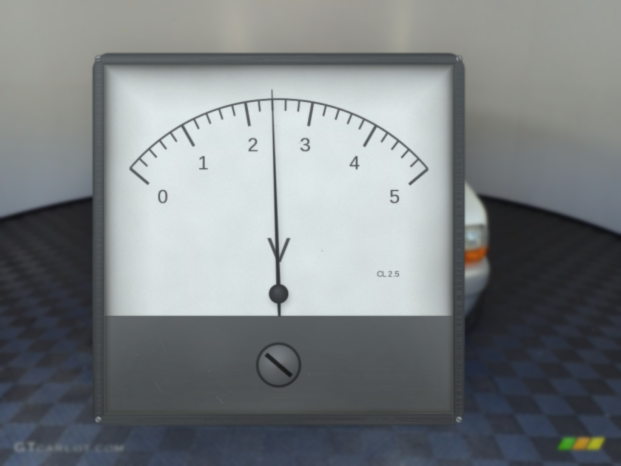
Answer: 2.4 V
